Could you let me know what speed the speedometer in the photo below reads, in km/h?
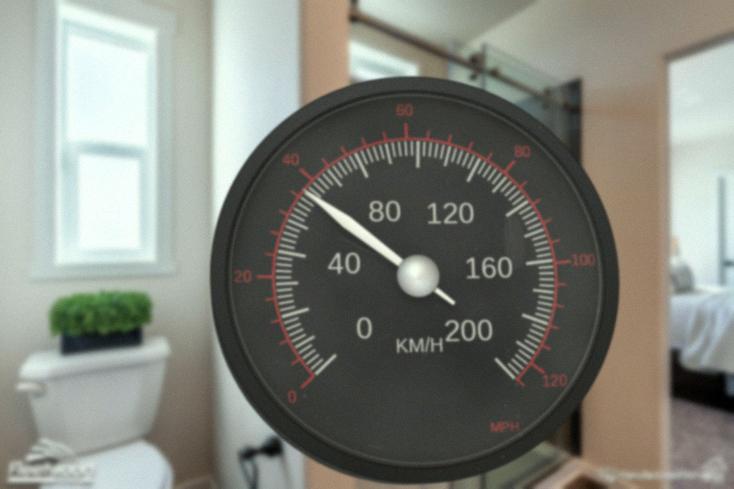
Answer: 60 km/h
